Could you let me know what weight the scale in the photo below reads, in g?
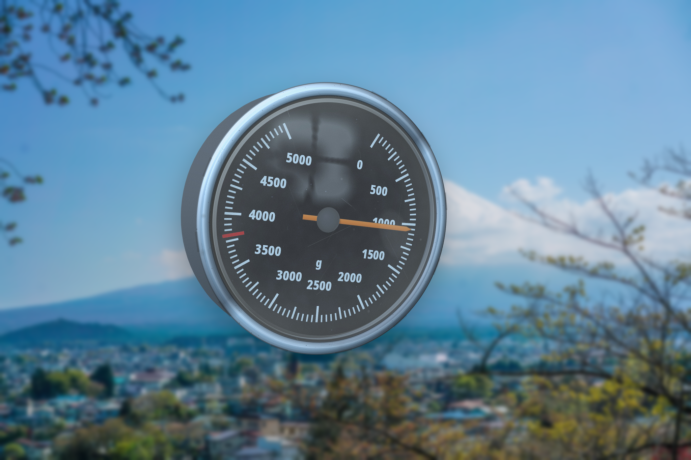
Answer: 1050 g
